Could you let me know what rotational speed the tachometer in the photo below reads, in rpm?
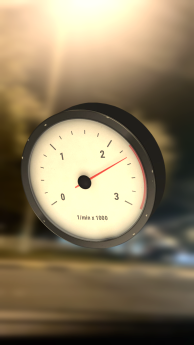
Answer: 2300 rpm
